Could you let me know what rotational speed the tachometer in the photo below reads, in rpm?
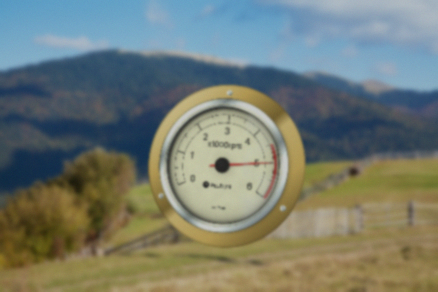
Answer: 5000 rpm
